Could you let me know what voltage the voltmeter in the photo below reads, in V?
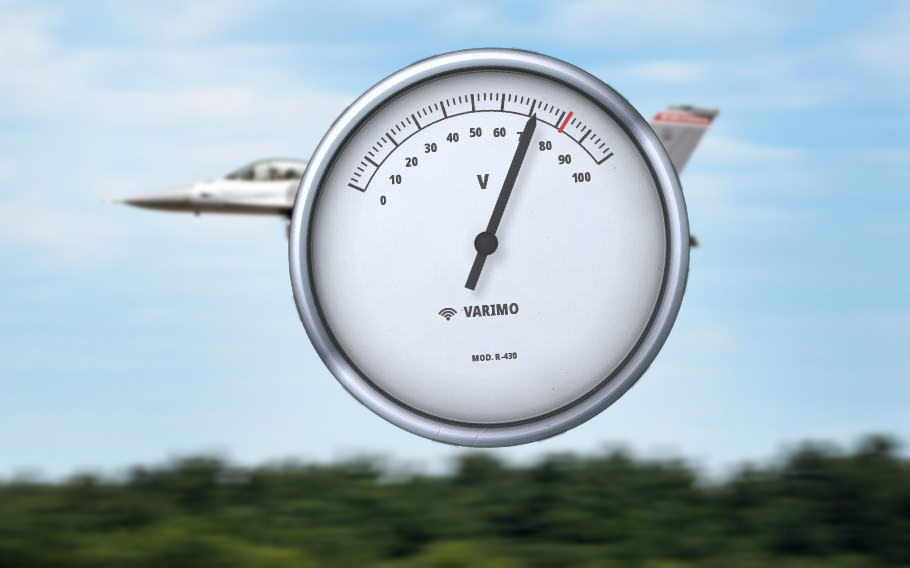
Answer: 72 V
